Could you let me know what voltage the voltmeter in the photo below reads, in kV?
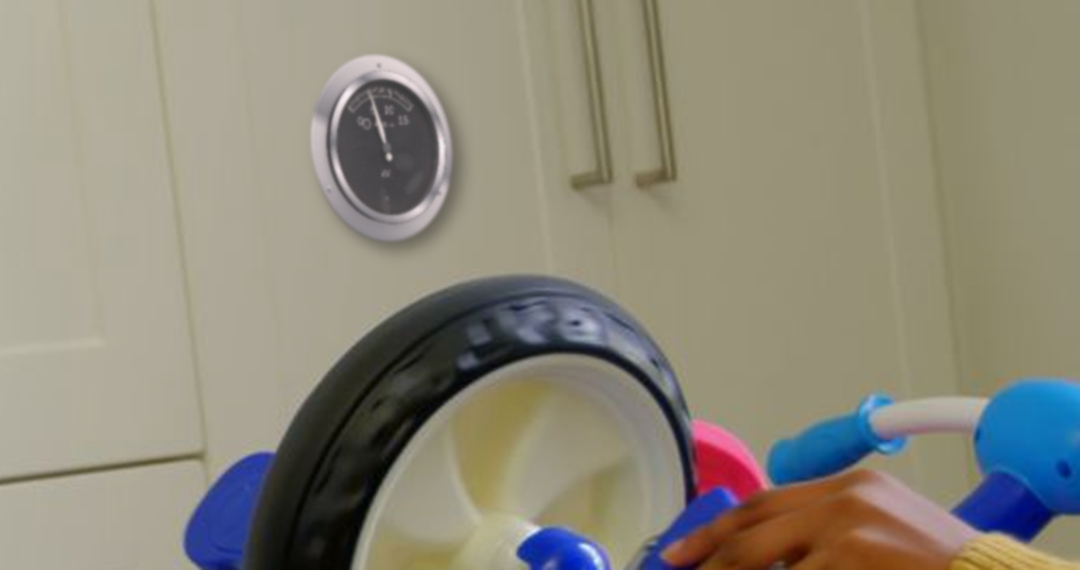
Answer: 5 kV
